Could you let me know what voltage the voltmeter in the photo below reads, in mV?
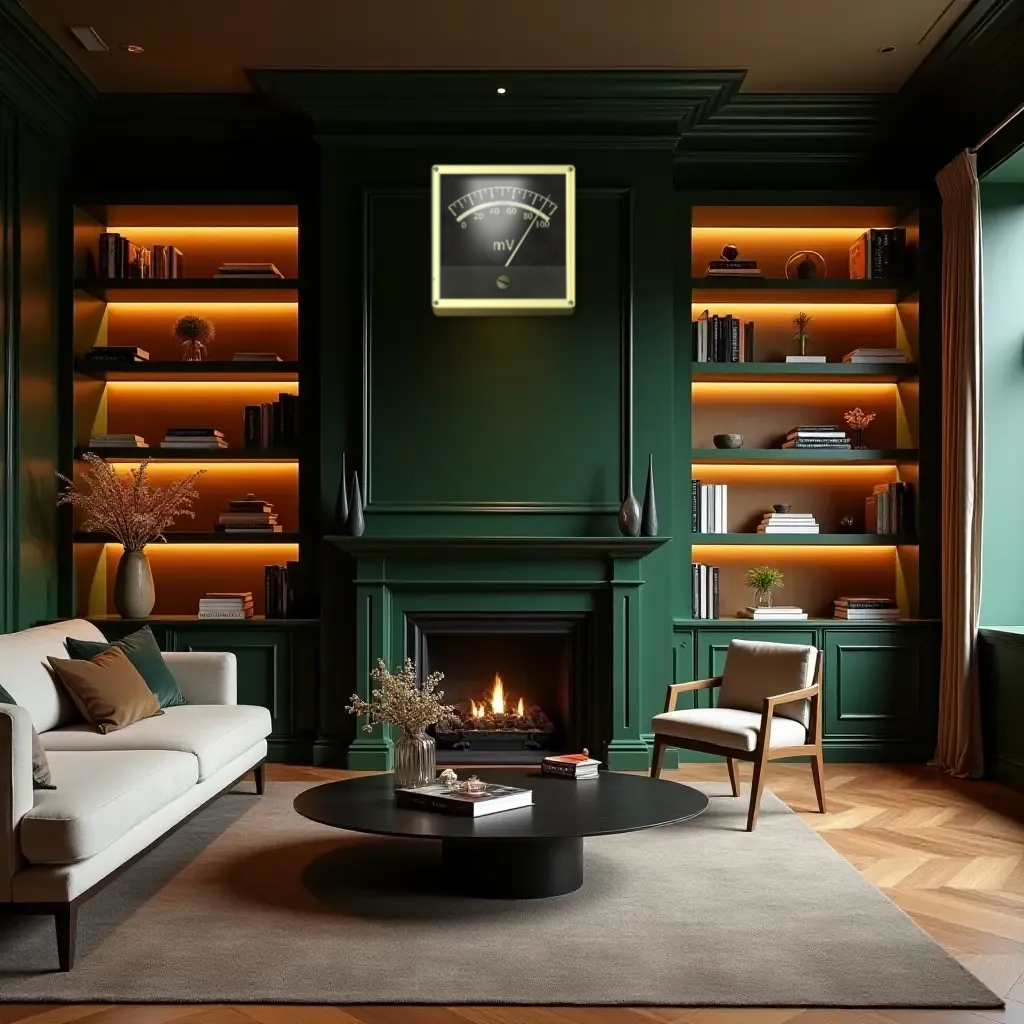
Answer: 90 mV
